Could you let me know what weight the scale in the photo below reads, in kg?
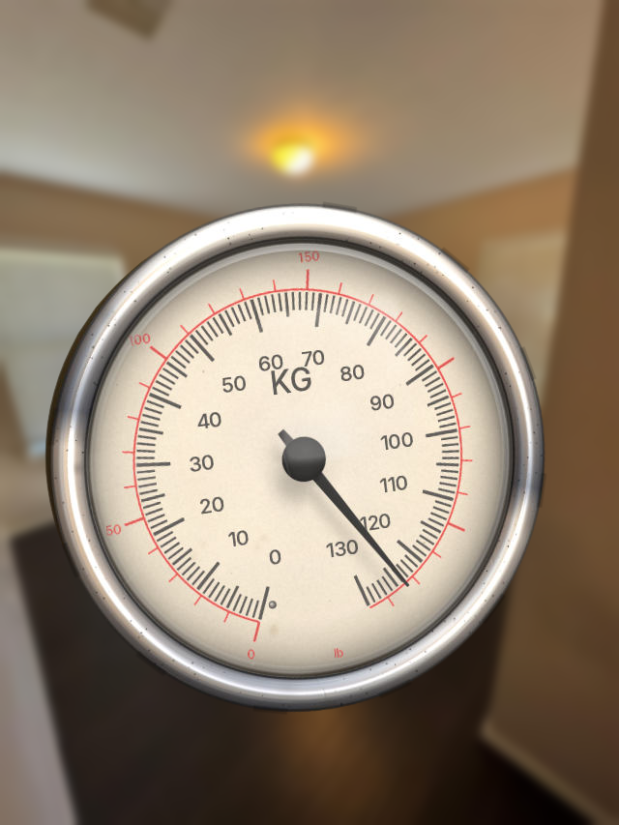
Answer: 124 kg
